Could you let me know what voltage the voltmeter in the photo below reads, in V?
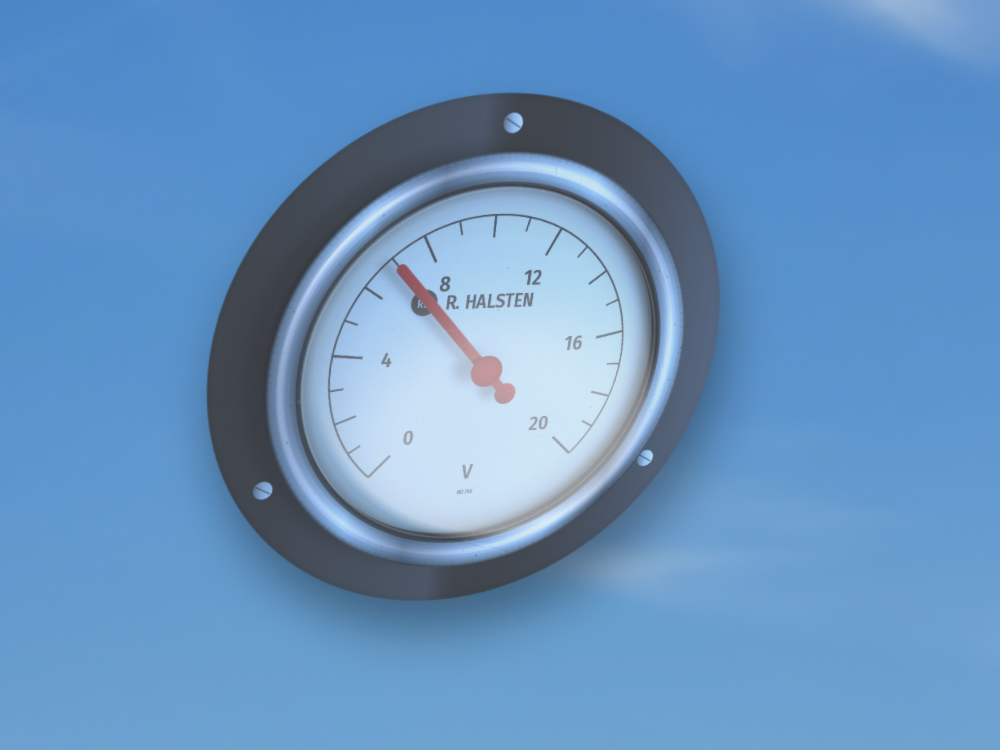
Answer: 7 V
